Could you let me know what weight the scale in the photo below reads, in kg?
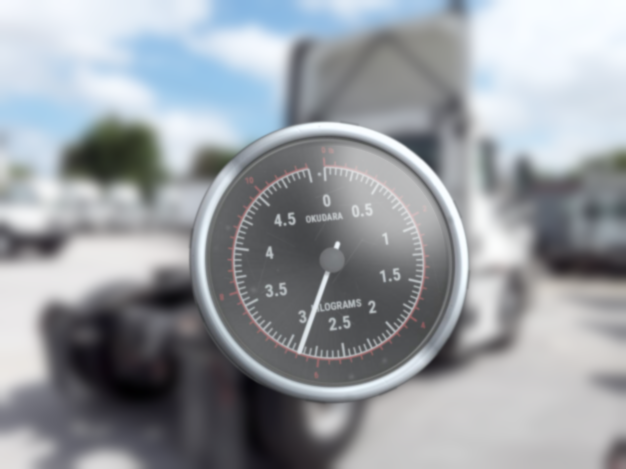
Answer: 2.9 kg
